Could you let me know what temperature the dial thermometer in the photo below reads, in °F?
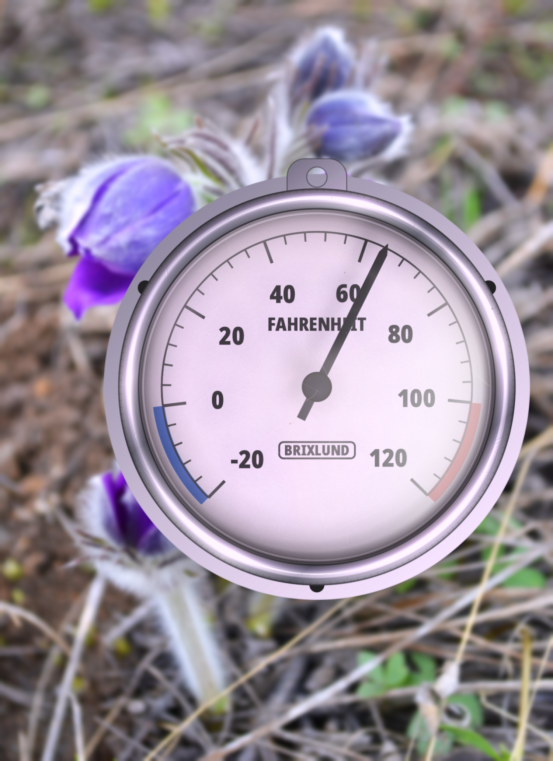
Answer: 64 °F
